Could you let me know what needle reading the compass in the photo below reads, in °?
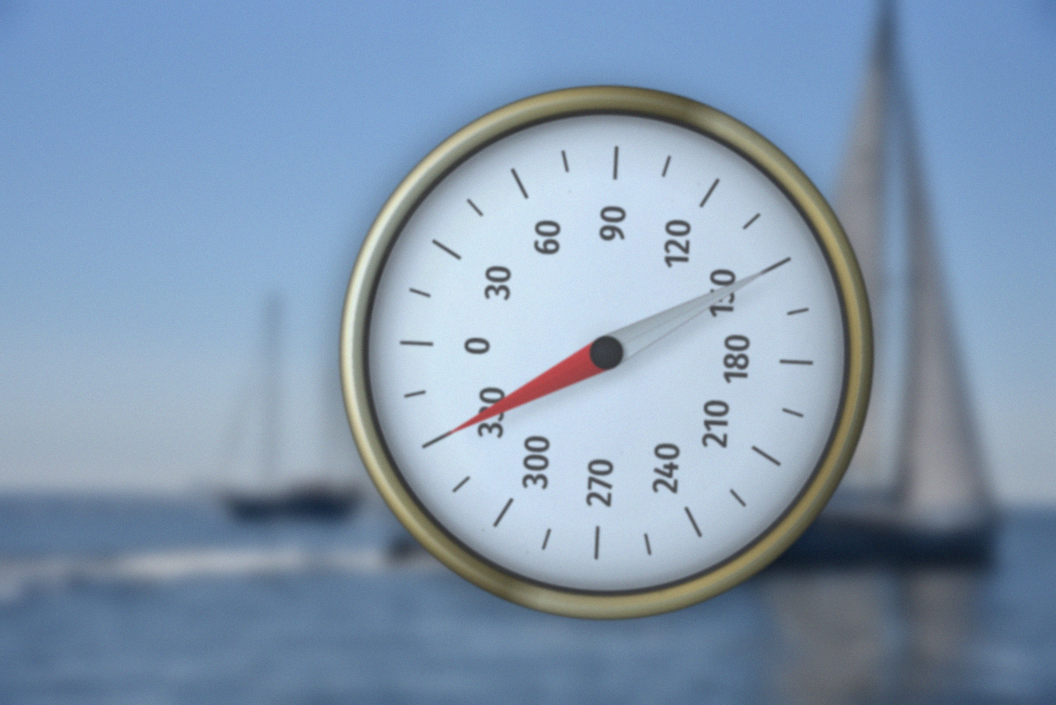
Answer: 330 °
